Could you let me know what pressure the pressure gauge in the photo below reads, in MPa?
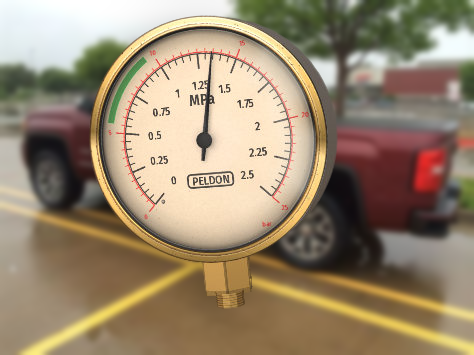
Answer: 1.35 MPa
